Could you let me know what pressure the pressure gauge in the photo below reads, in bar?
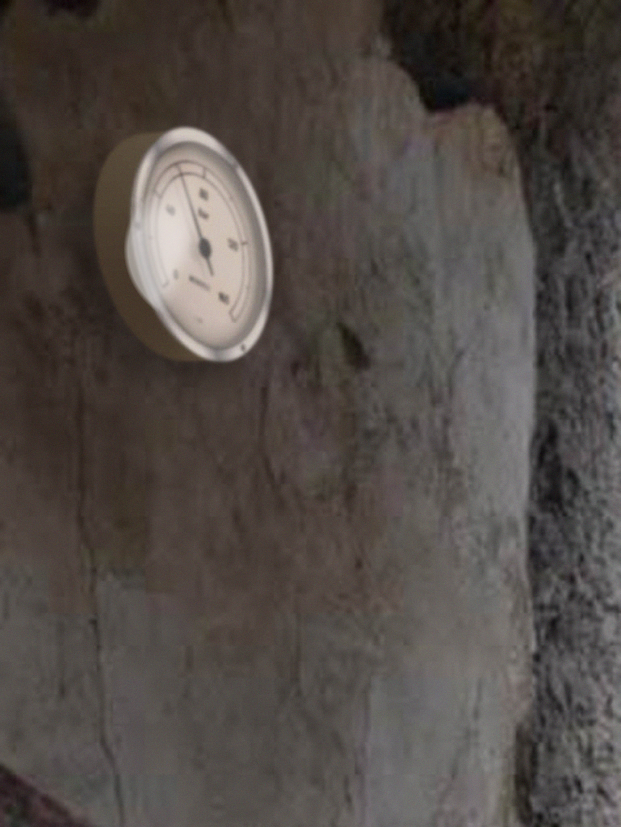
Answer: 60 bar
